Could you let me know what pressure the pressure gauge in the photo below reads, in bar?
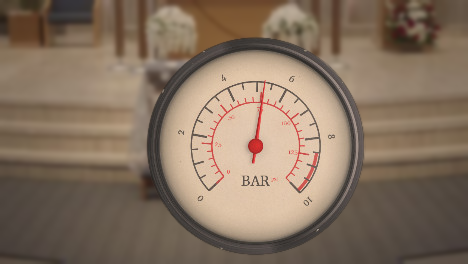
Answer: 5.25 bar
